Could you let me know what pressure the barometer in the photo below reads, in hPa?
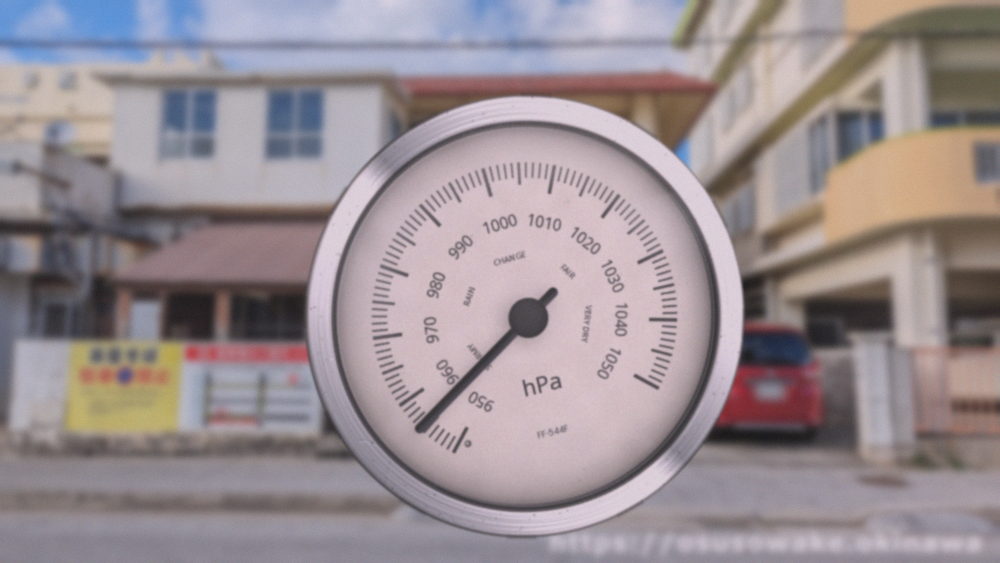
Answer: 956 hPa
